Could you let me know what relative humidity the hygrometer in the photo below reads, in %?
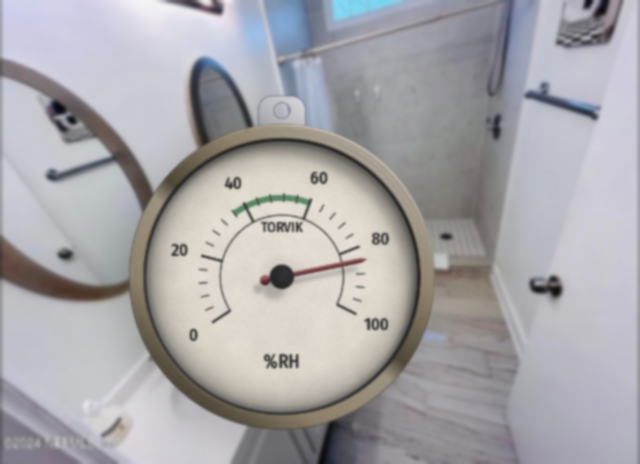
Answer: 84 %
